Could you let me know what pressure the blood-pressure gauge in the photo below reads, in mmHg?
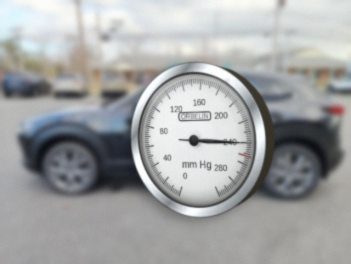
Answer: 240 mmHg
